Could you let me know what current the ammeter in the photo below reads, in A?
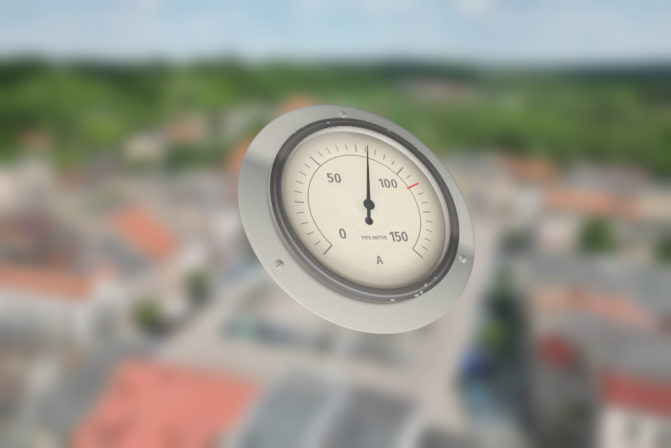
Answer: 80 A
